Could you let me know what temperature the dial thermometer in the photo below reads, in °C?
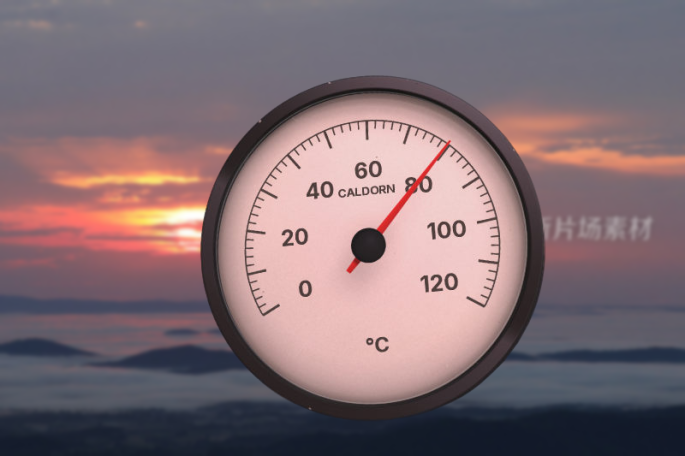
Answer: 80 °C
